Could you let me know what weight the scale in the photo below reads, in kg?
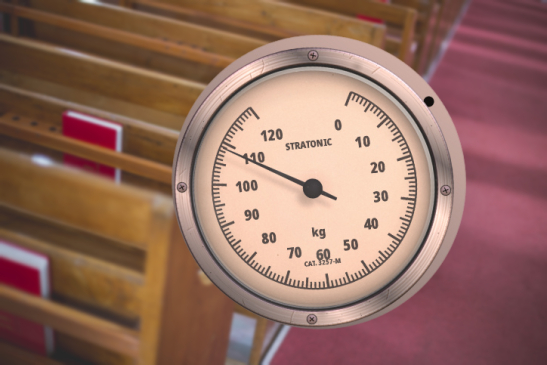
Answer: 109 kg
